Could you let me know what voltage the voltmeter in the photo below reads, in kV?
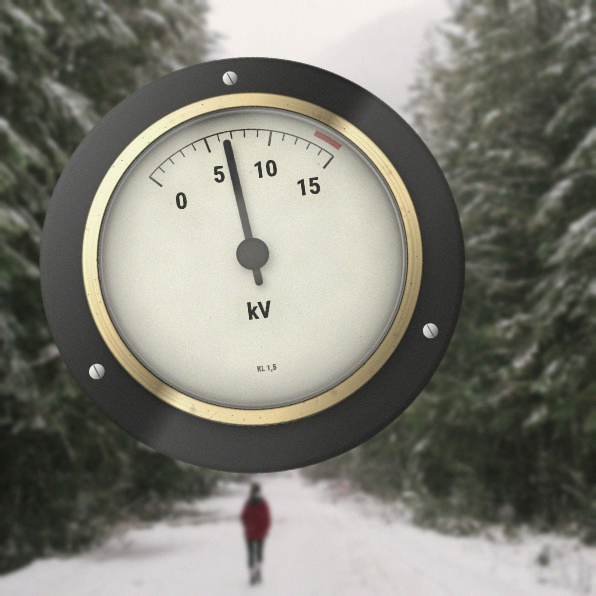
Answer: 6.5 kV
